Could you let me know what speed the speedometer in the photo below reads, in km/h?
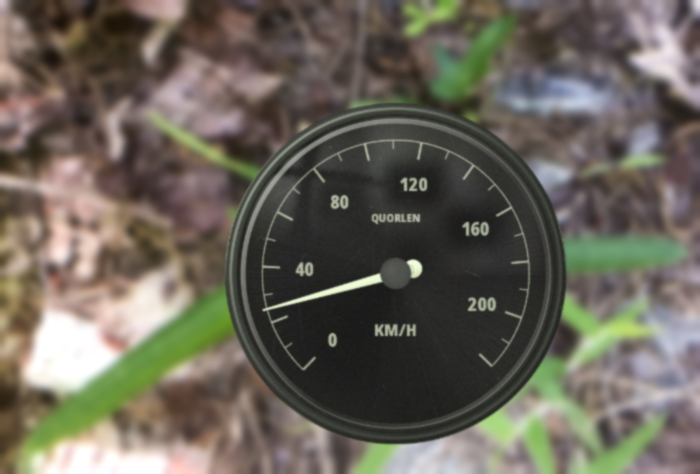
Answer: 25 km/h
